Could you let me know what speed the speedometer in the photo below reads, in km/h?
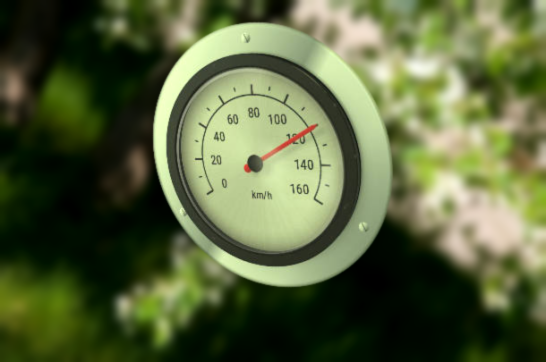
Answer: 120 km/h
